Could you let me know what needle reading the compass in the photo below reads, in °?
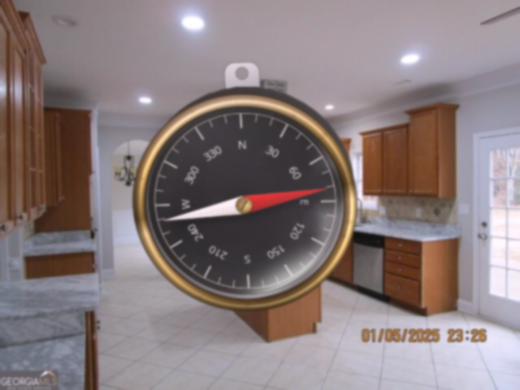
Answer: 80 °
